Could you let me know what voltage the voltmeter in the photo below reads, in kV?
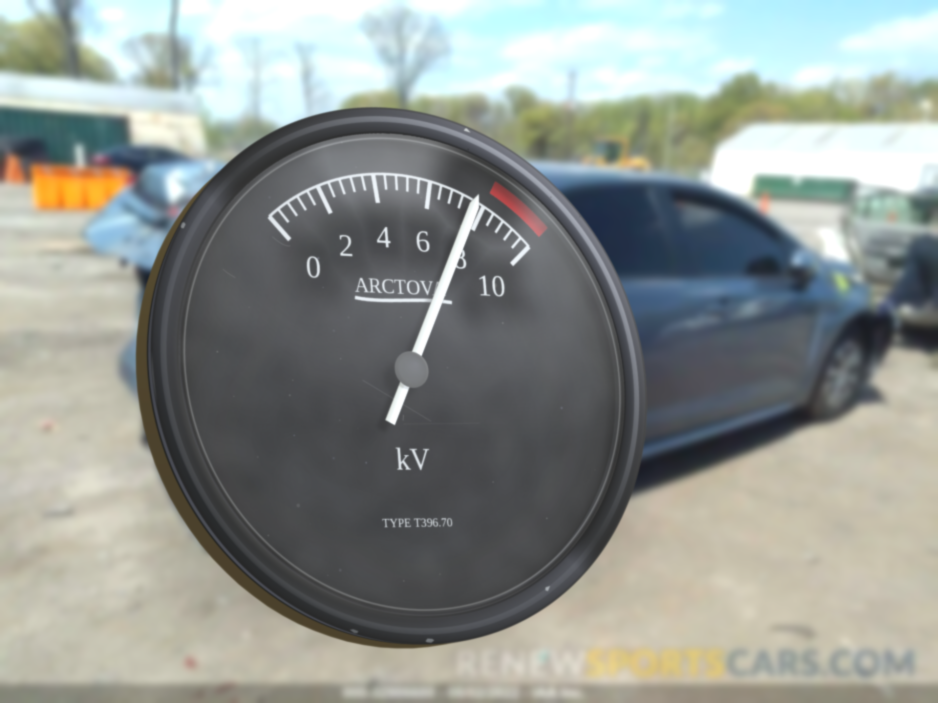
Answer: 7.6 kV
